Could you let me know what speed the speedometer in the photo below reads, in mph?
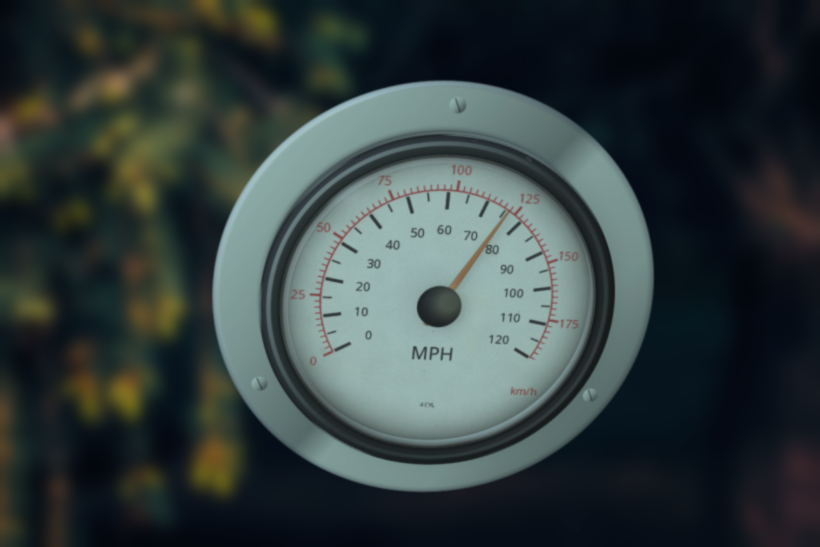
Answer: 75 mph
